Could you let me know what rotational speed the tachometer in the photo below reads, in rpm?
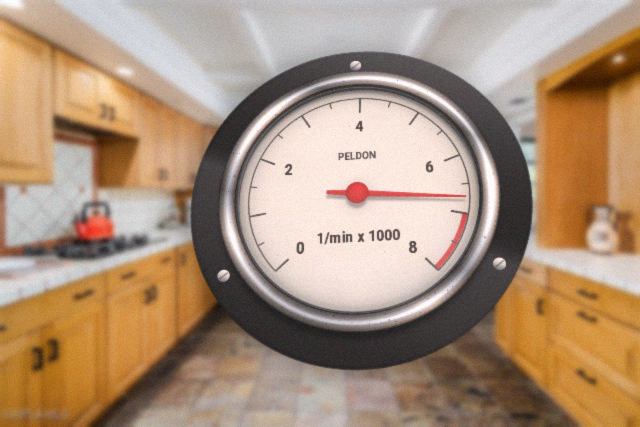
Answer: 6750 rpm
